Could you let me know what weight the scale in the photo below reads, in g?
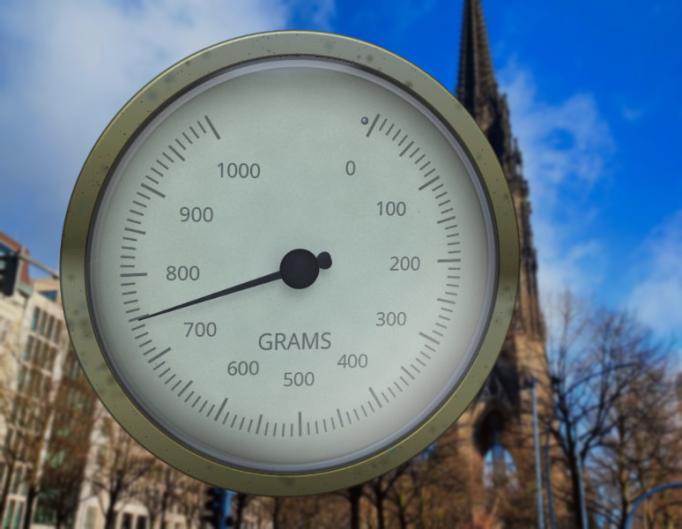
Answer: 750 g
